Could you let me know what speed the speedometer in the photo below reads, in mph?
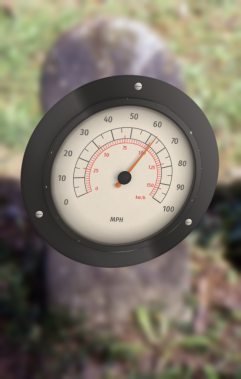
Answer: 62.5 mph
